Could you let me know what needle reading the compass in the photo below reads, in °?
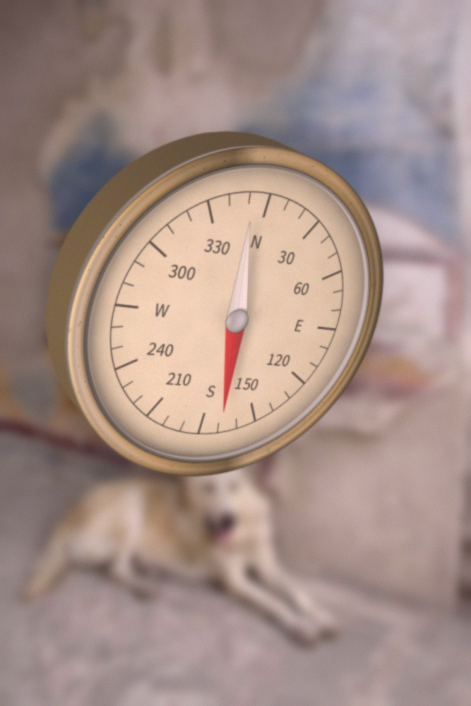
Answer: 170 °
